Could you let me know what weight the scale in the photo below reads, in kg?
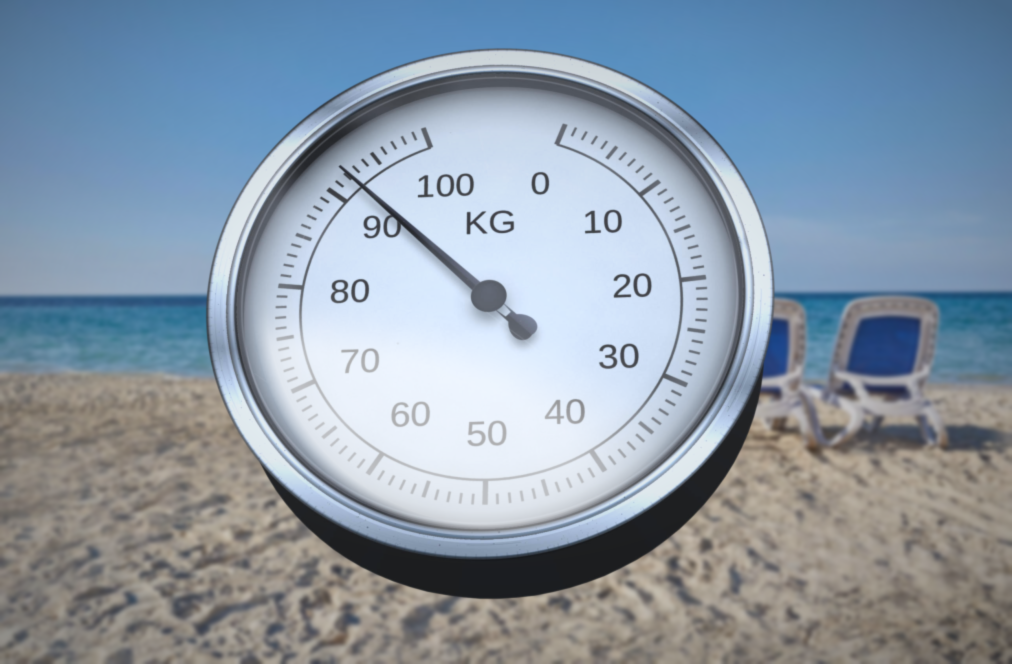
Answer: 92 kg
